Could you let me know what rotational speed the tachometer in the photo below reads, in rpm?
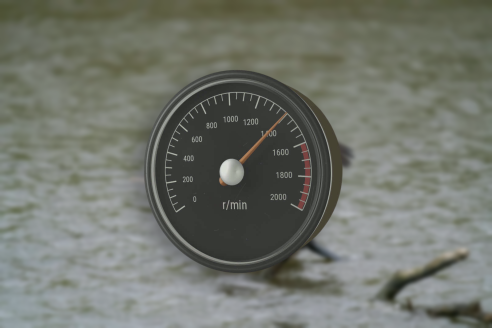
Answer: 1400 rpm
